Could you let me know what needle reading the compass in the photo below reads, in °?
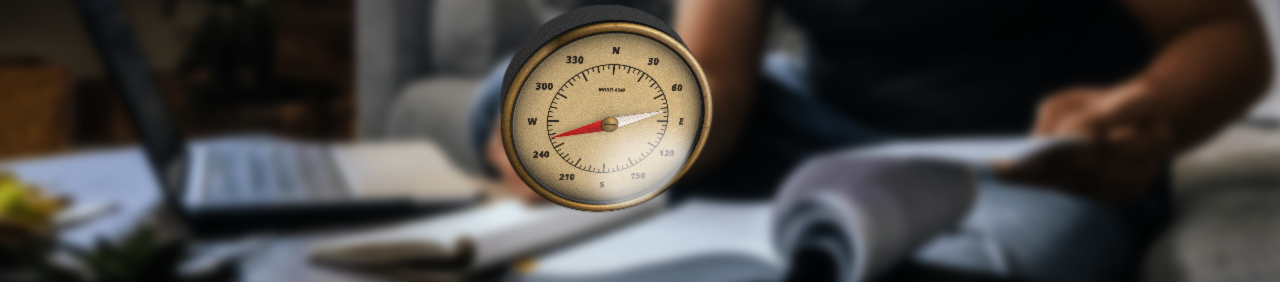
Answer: 255 °
